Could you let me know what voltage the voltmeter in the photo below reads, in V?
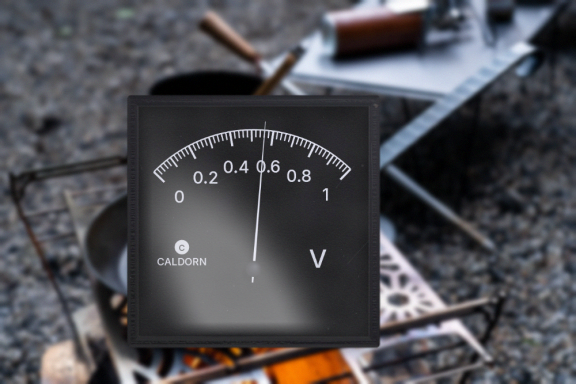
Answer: 0.56 V
